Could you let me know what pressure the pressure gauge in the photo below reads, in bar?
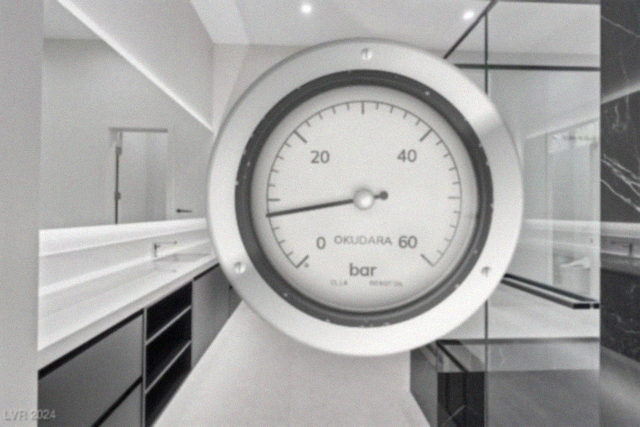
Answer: 8 bar
